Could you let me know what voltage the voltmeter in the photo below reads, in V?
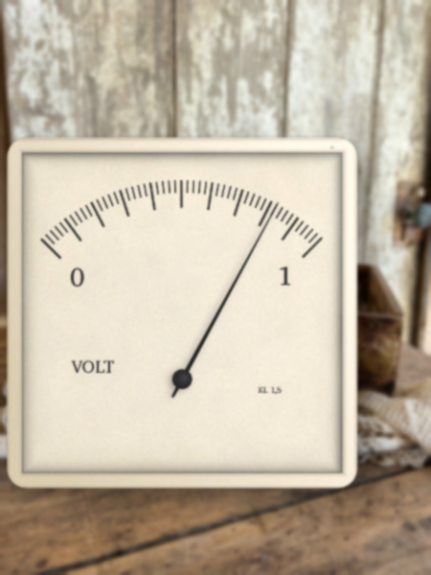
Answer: 0.82 V
